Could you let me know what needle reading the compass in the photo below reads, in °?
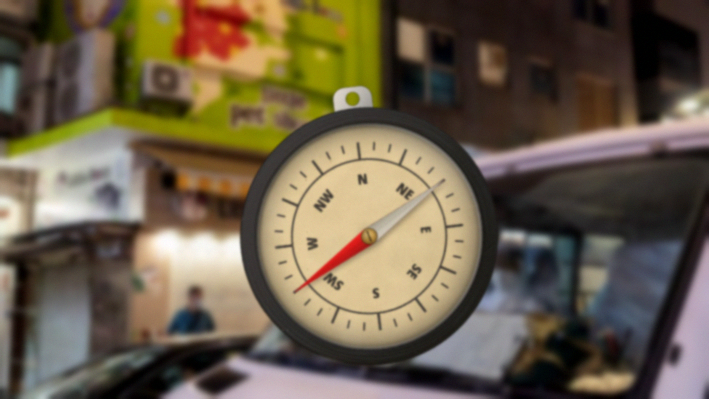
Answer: 240 °
